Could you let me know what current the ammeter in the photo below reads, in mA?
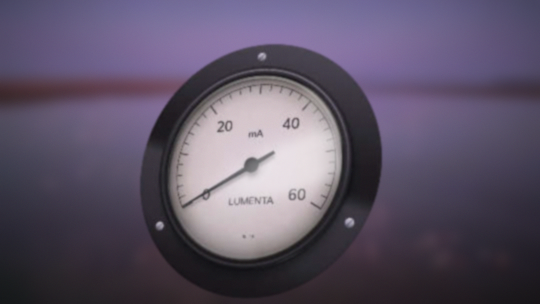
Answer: 0 mA
